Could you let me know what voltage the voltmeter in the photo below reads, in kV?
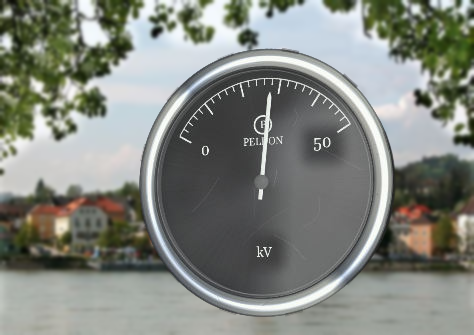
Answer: 28 kV
